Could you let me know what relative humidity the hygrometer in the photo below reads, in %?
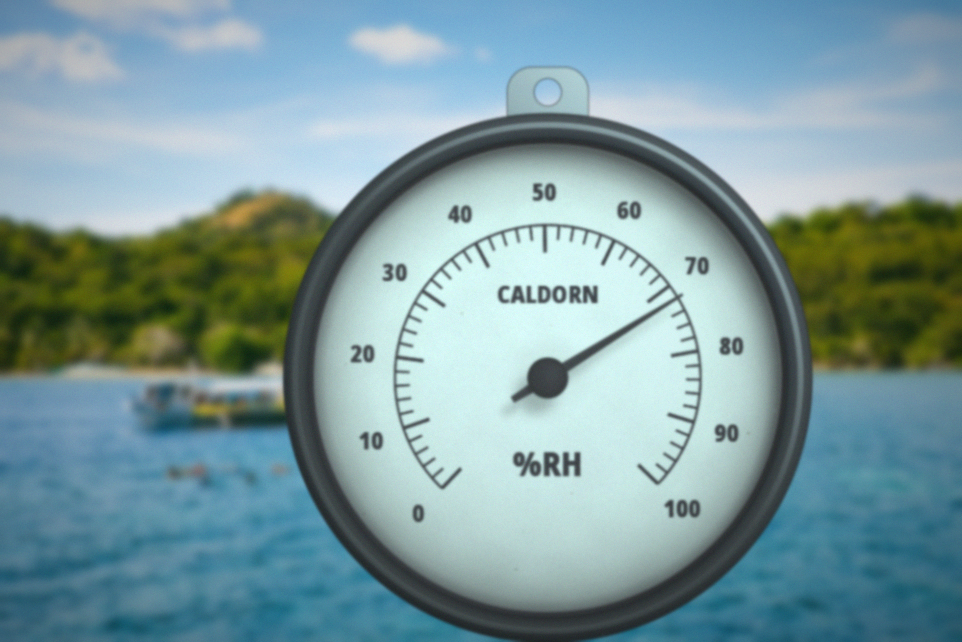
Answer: 72 %
